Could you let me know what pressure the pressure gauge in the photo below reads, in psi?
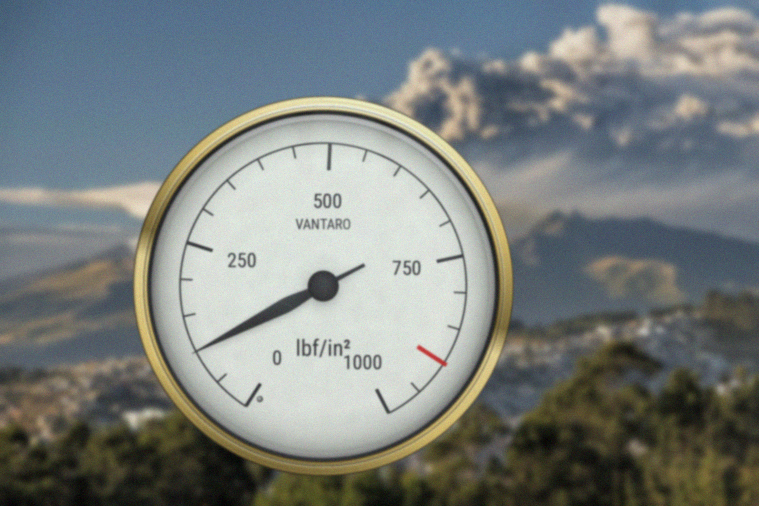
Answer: 100 psi
